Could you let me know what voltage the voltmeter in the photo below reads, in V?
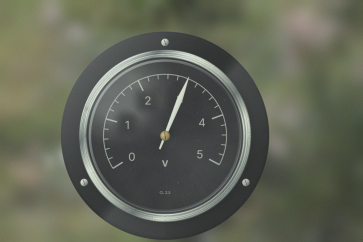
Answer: 3 V
